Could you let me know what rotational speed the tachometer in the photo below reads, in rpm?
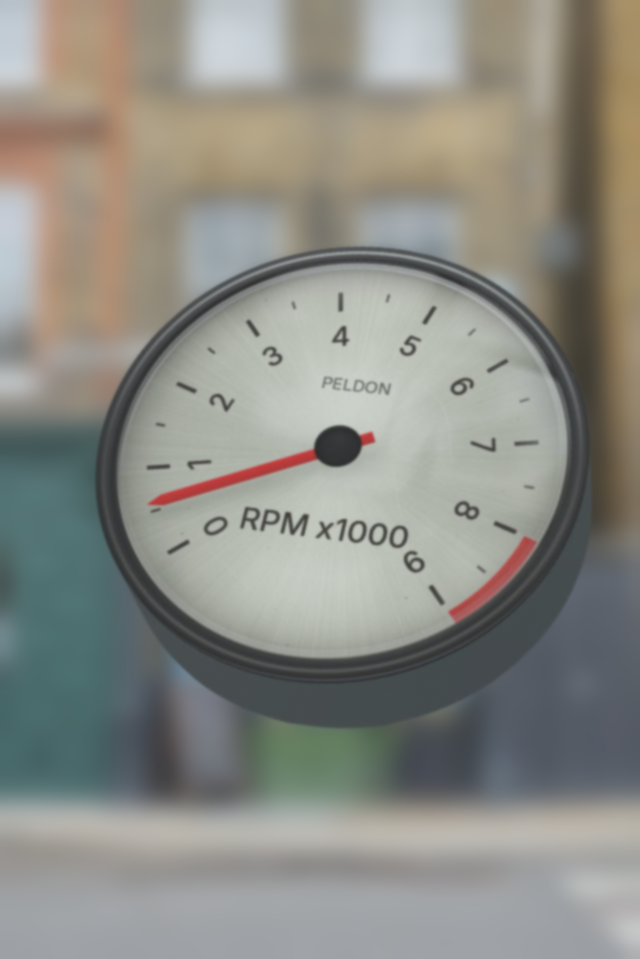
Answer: 500 rpm
